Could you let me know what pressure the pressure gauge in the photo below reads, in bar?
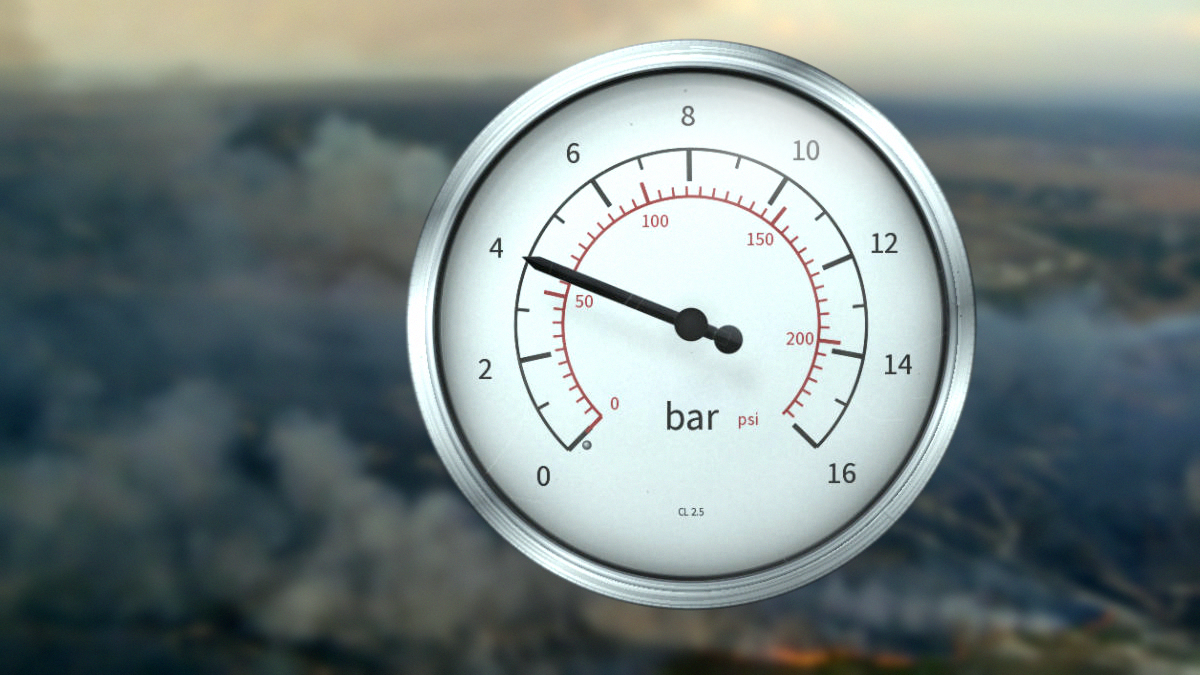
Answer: 4 bar
